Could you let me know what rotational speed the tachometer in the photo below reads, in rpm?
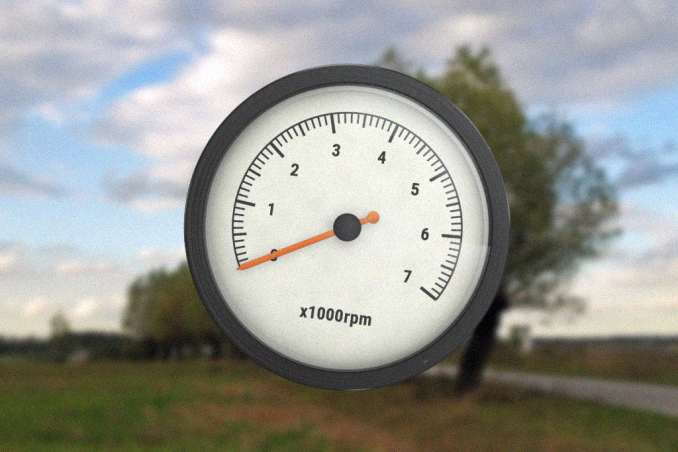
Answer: 0 rpm
